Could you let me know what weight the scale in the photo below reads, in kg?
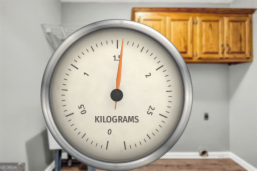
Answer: 1.55 kg
